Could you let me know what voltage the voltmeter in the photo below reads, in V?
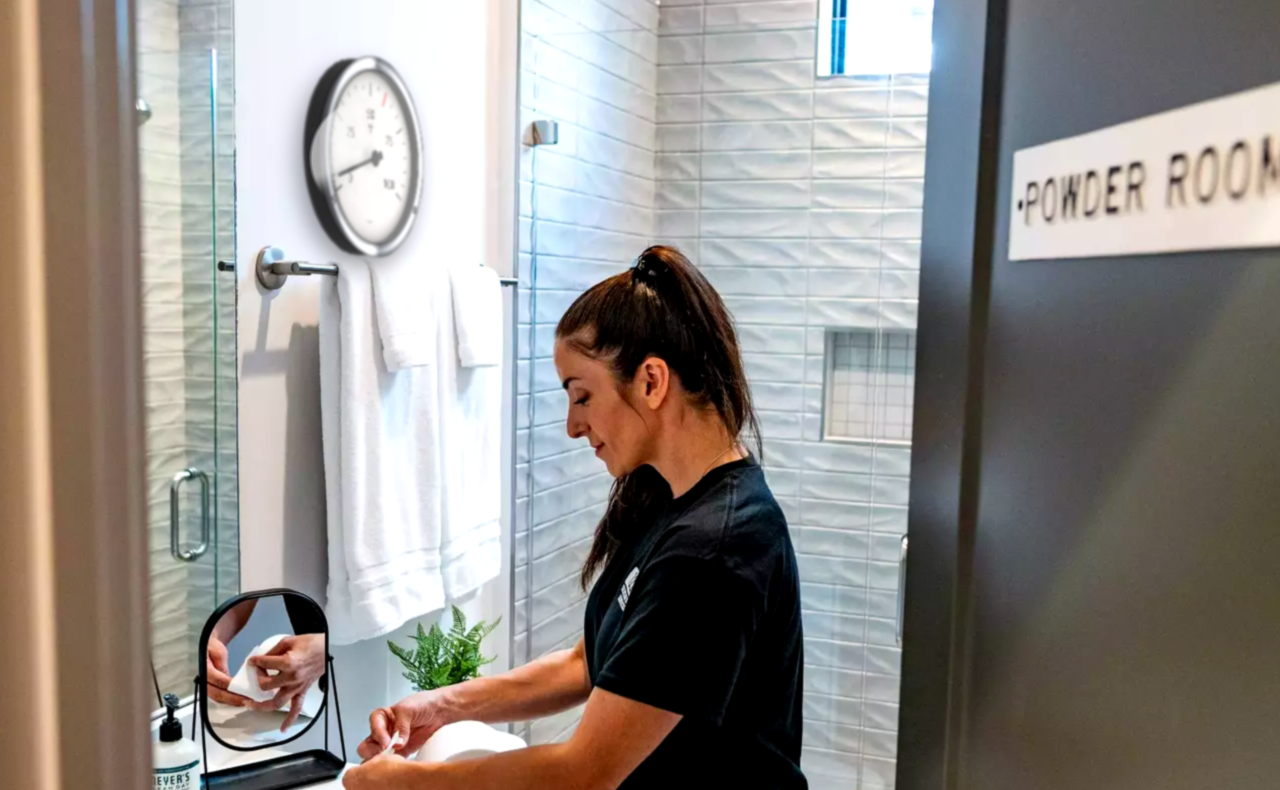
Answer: 5 V
